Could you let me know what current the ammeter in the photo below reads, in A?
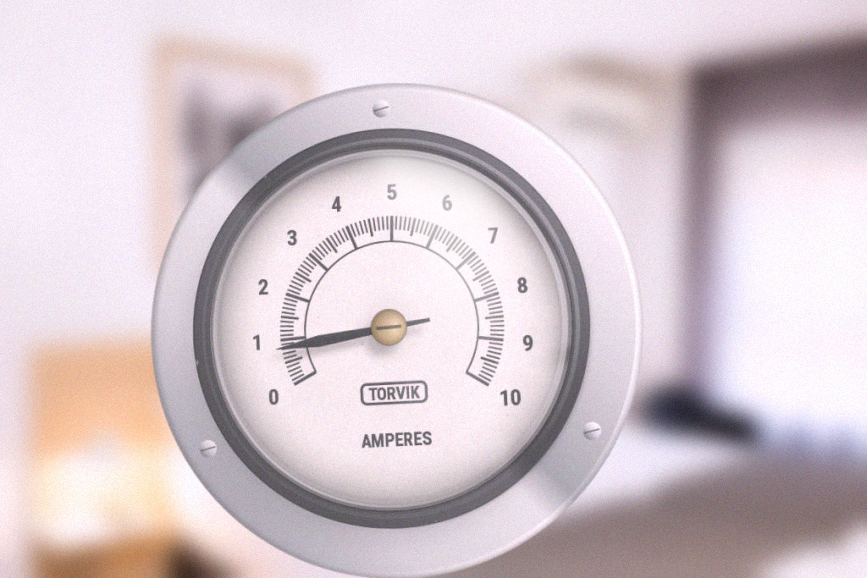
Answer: 0.8 A
